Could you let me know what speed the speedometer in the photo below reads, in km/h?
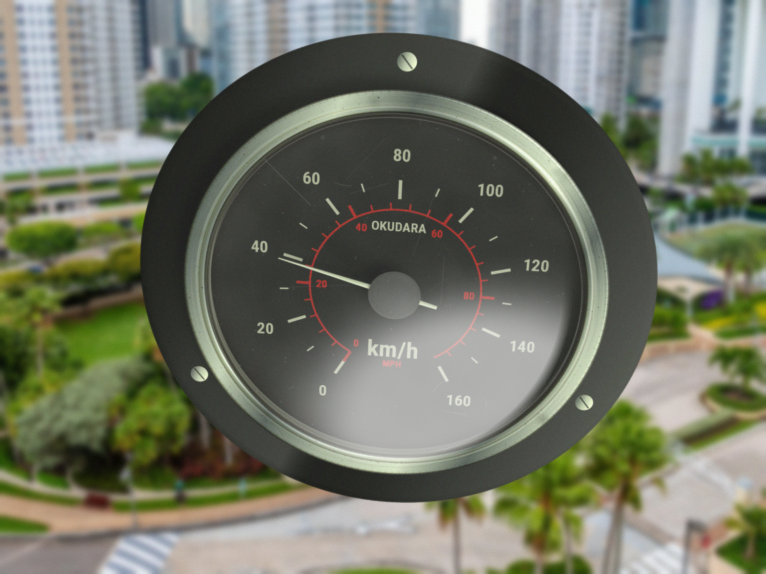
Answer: 40 km/h
